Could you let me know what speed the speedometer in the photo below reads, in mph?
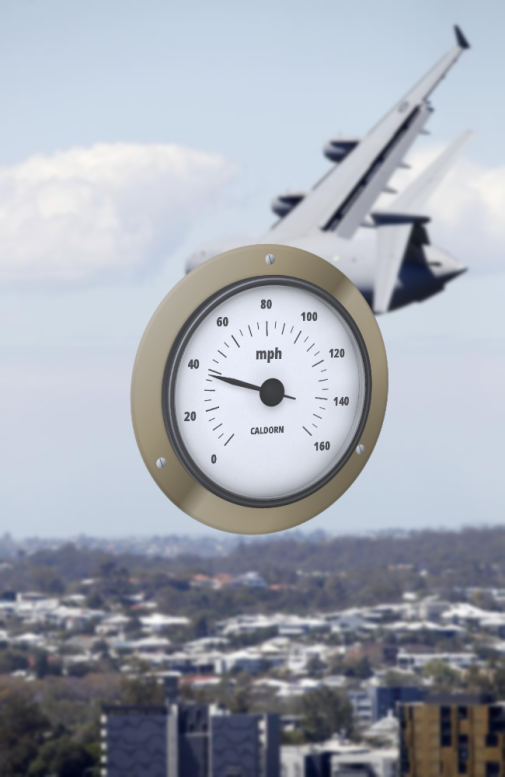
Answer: 37.5 mph
